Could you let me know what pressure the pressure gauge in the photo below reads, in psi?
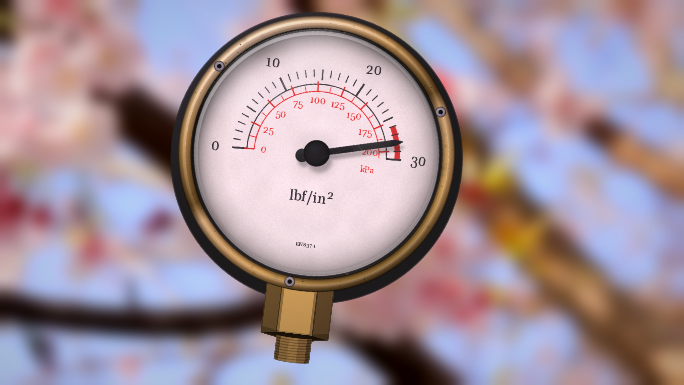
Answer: 28 psi
